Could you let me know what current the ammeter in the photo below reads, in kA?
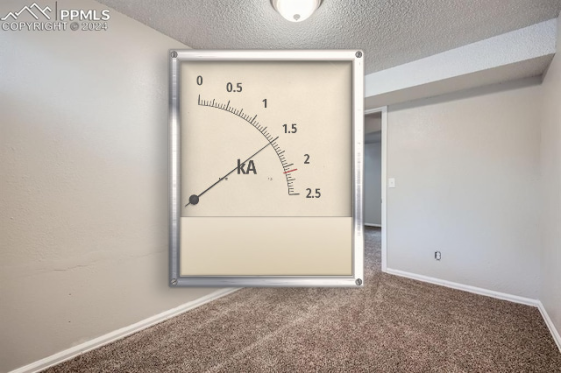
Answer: 1.5 kA
